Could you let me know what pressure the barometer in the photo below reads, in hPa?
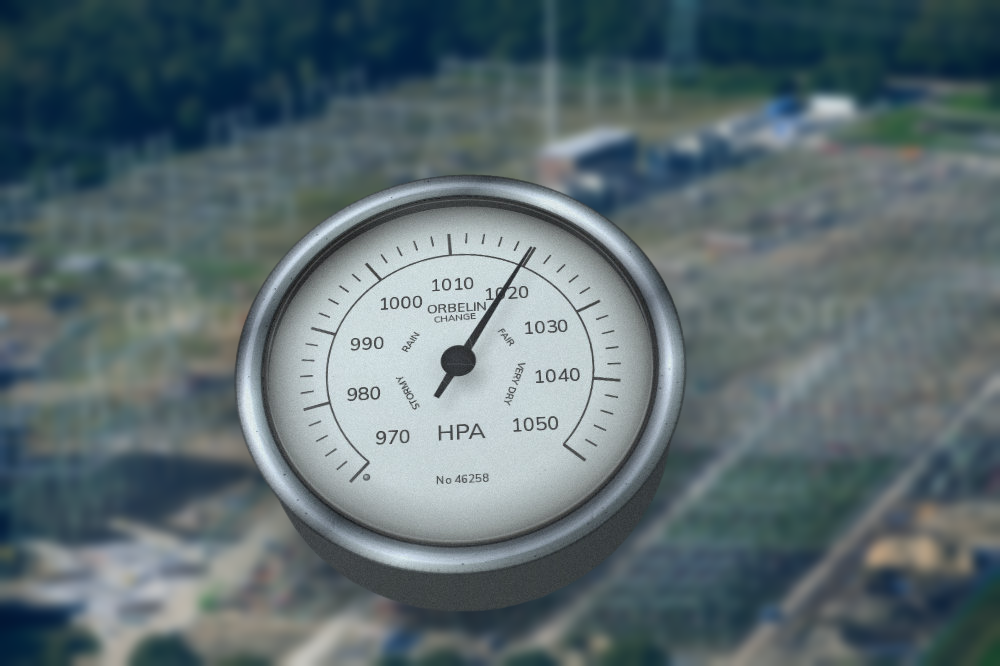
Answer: 1020 hPa
